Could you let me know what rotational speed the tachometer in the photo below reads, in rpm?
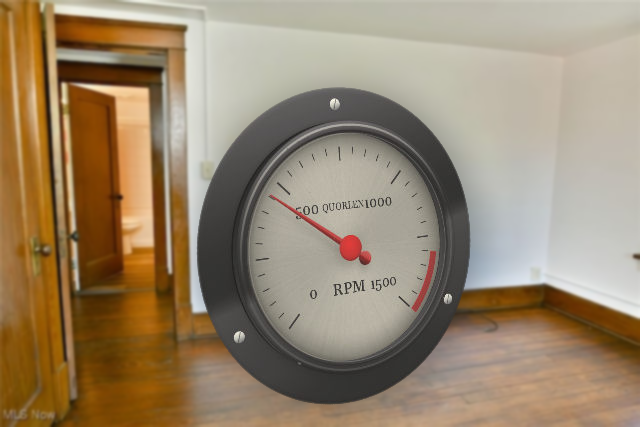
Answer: 450 rpm
